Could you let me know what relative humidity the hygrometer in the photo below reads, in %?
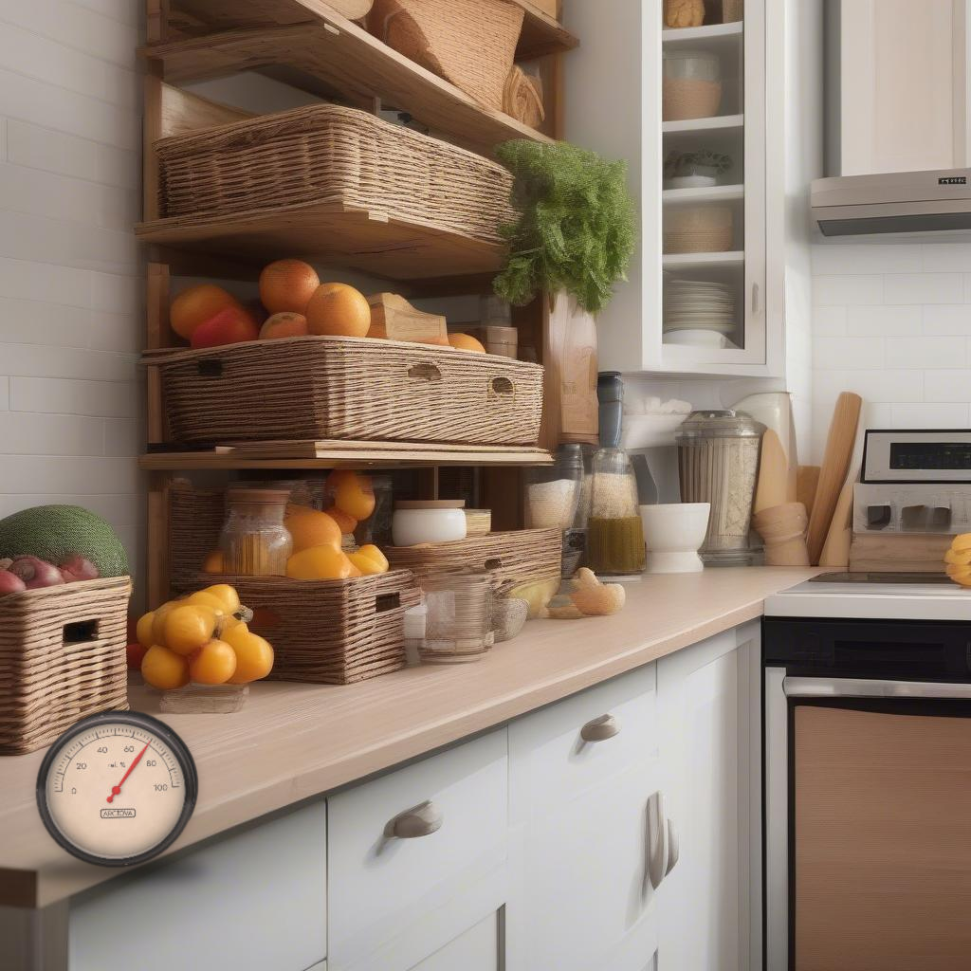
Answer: 70 %
